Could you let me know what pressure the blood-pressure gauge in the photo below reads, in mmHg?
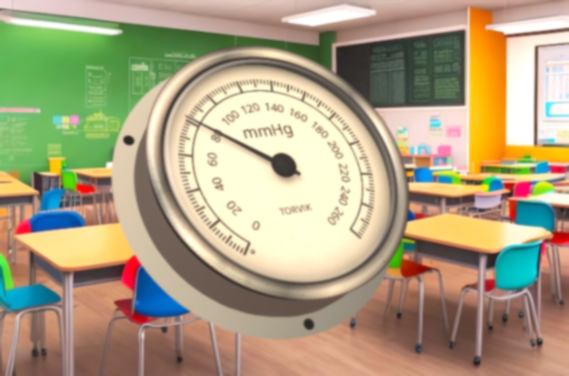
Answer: 80 mmHg
